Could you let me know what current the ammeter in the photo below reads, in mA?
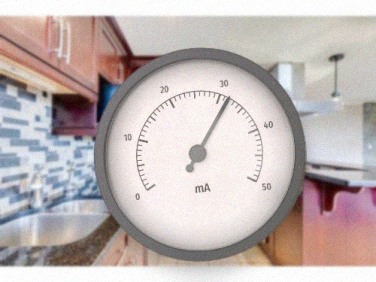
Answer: 32 mA
